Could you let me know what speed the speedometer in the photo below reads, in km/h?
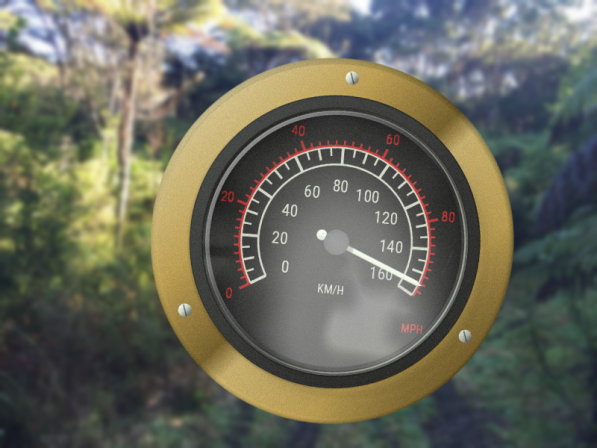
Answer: 155 km/h
